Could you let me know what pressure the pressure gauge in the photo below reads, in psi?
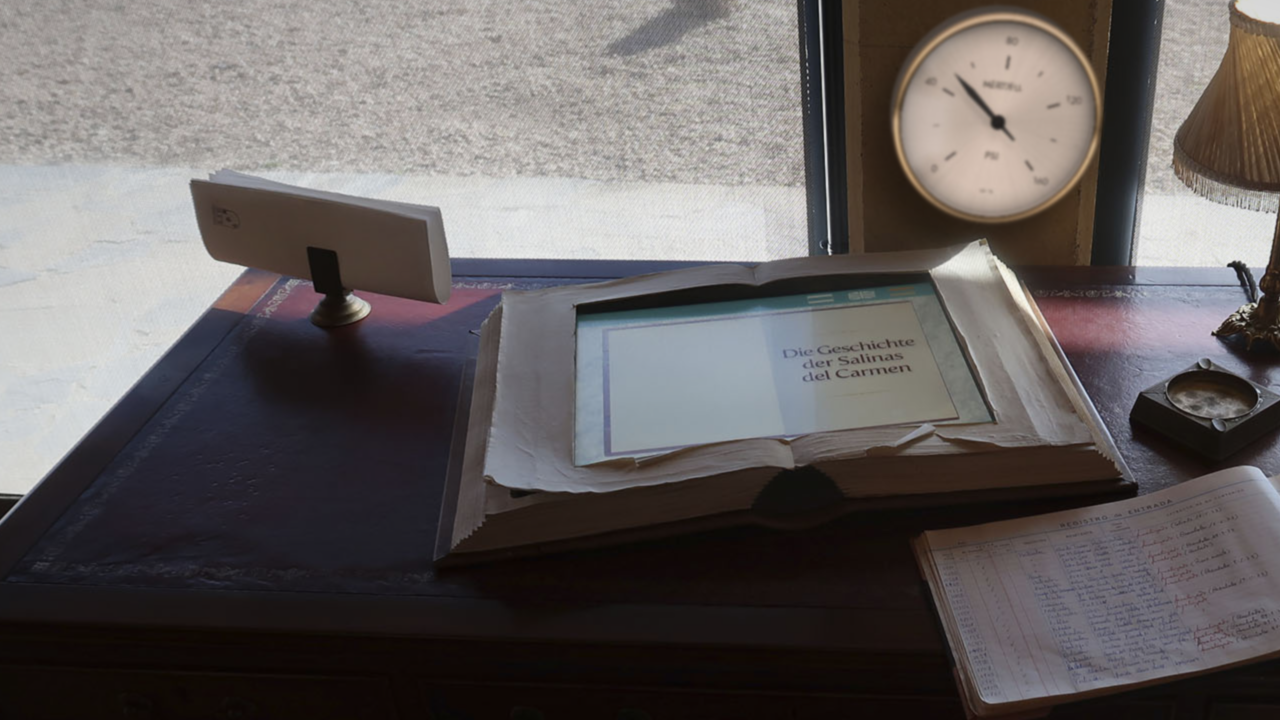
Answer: 50 psi
